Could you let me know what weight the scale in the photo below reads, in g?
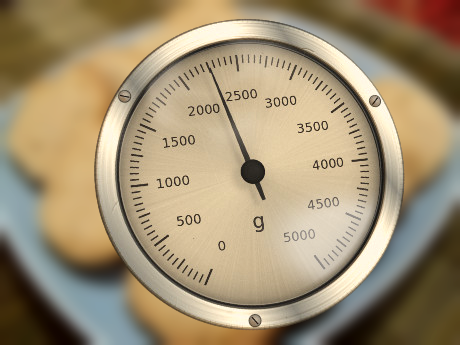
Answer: 2250 g
